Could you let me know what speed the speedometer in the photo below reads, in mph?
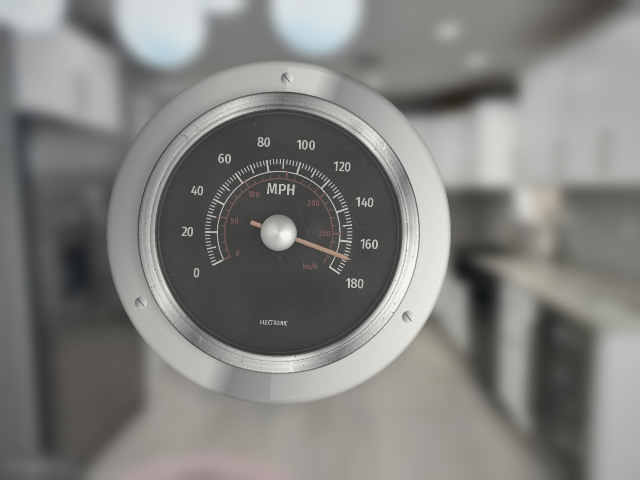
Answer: 170 mph
